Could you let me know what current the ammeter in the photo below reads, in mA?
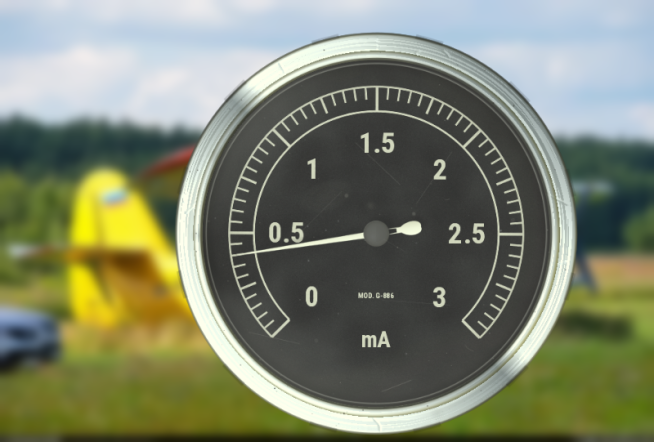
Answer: 0.4 mA
